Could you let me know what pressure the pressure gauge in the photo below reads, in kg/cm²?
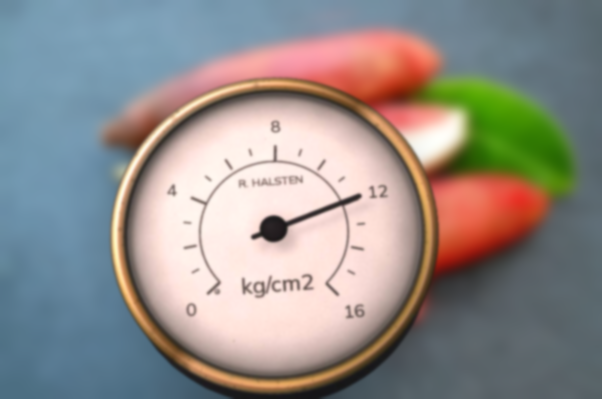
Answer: 12 kg/cm²
